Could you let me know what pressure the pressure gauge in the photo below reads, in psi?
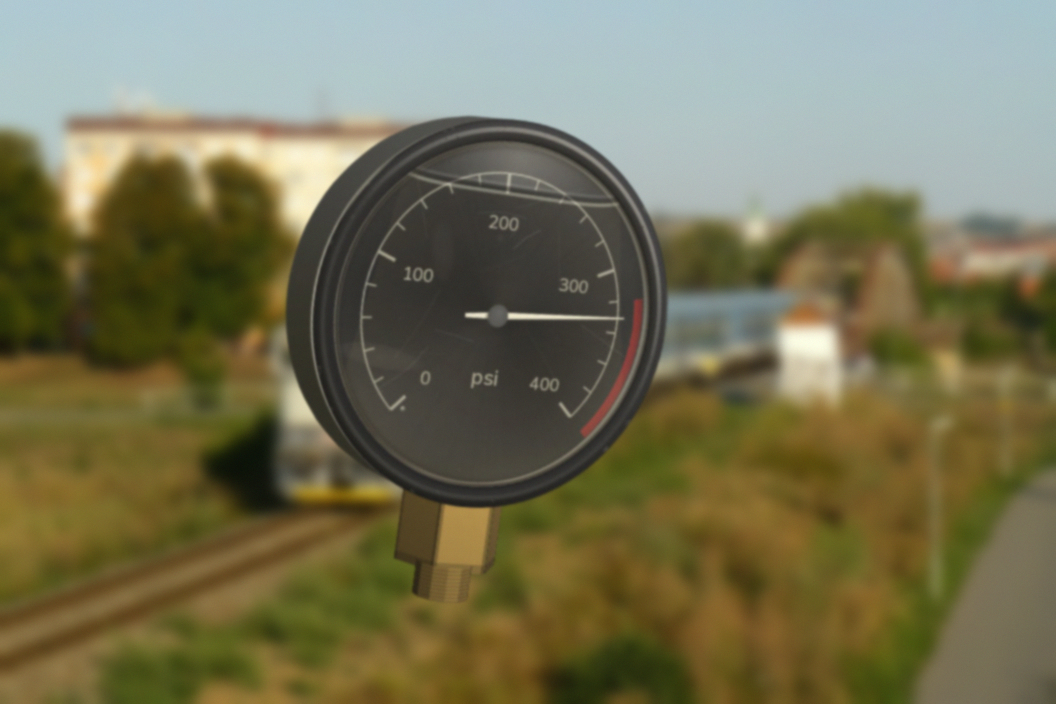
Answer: 330 psi
